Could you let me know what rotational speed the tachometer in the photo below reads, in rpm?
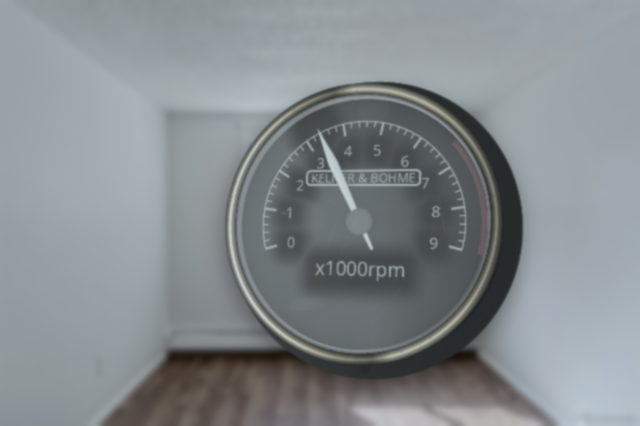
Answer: 3400 rpm
